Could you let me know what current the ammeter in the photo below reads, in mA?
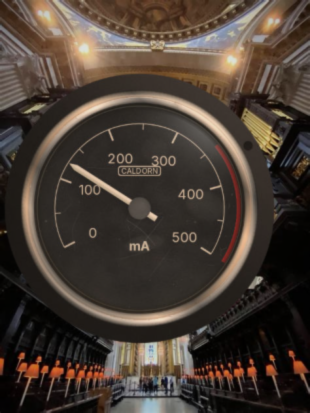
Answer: 125 mA
